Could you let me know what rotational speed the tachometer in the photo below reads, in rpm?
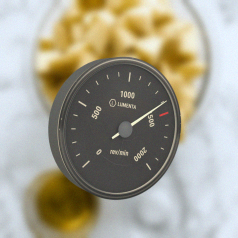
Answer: 1400 rpm
